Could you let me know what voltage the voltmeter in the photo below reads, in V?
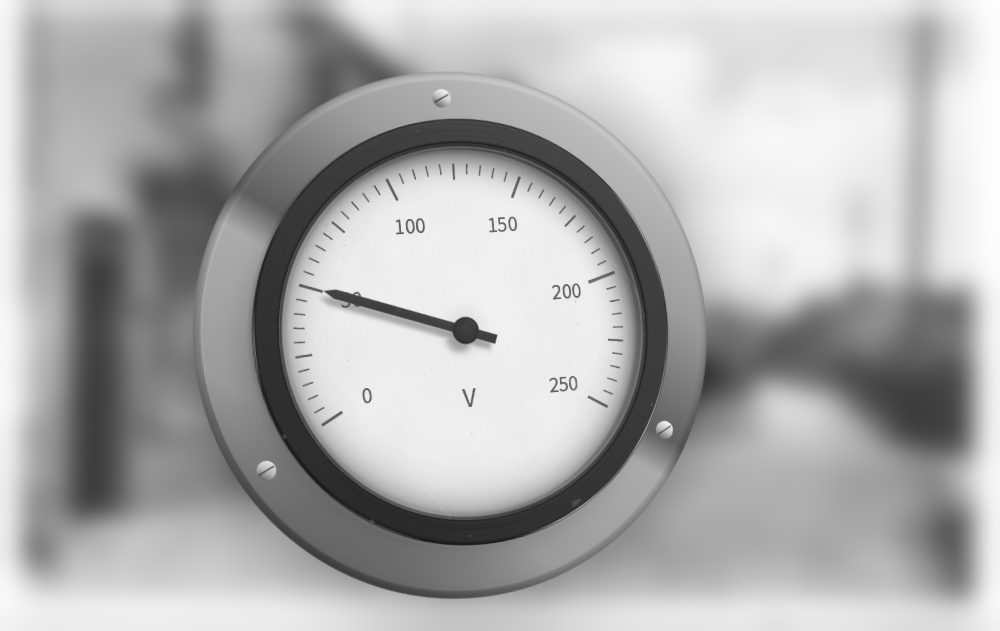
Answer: 50 V
